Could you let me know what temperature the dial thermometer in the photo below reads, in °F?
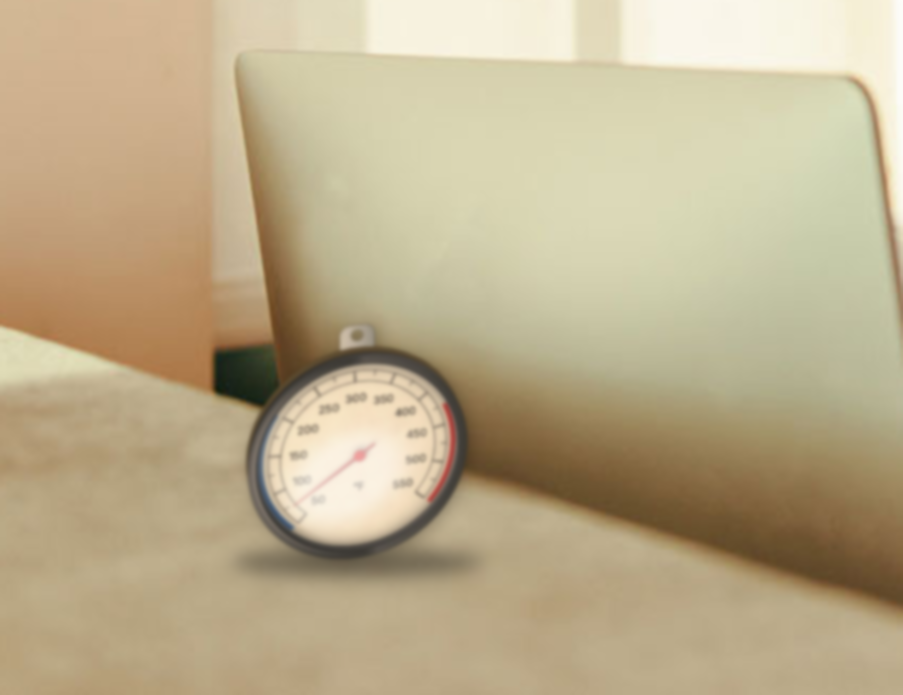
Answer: 75 °F
